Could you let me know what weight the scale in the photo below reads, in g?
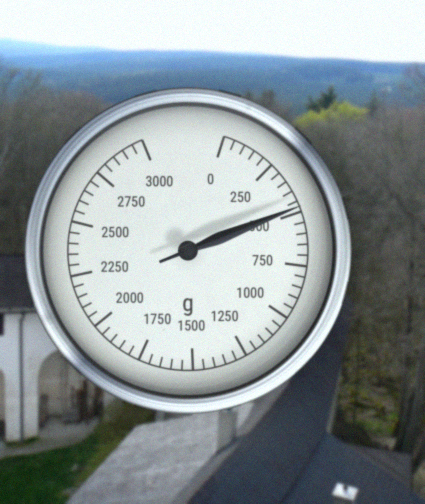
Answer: 475 g
